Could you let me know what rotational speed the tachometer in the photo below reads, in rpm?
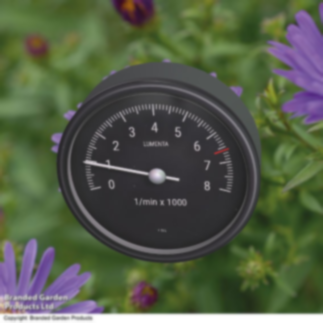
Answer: 1000 rpm
